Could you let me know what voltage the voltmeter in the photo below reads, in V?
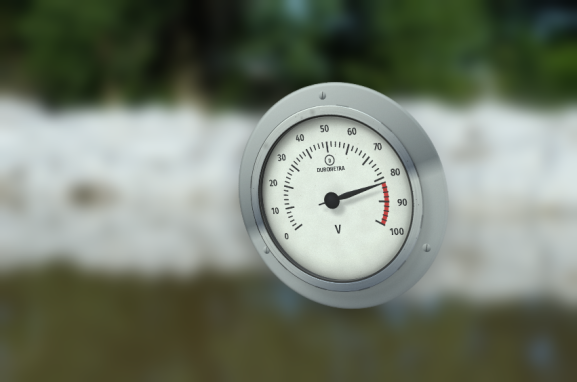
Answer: 82 V
